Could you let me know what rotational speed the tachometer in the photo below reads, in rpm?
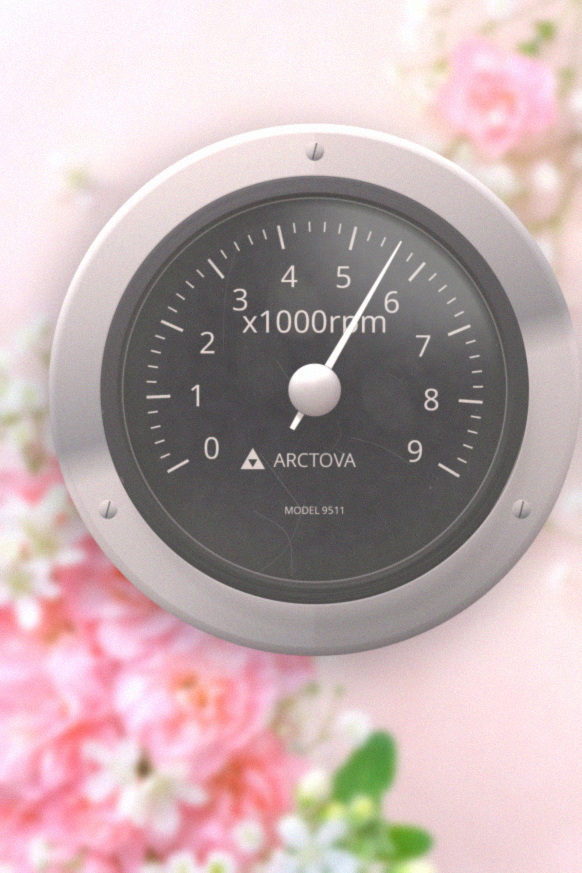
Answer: 5600 rpm
